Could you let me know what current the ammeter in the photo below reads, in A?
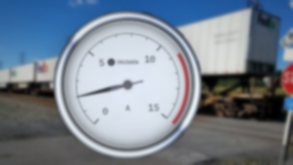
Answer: 2 A
